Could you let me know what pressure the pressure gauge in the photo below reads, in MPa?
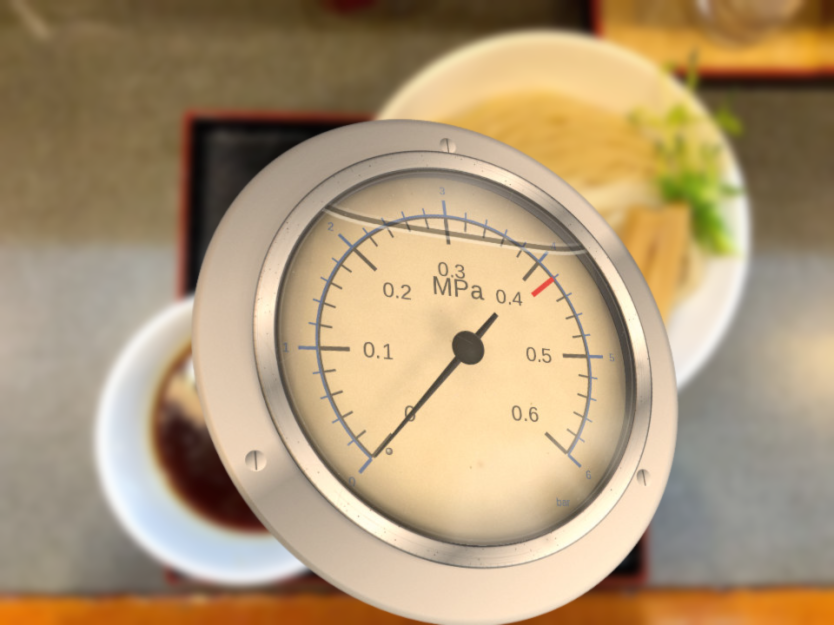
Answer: 0 MPa
